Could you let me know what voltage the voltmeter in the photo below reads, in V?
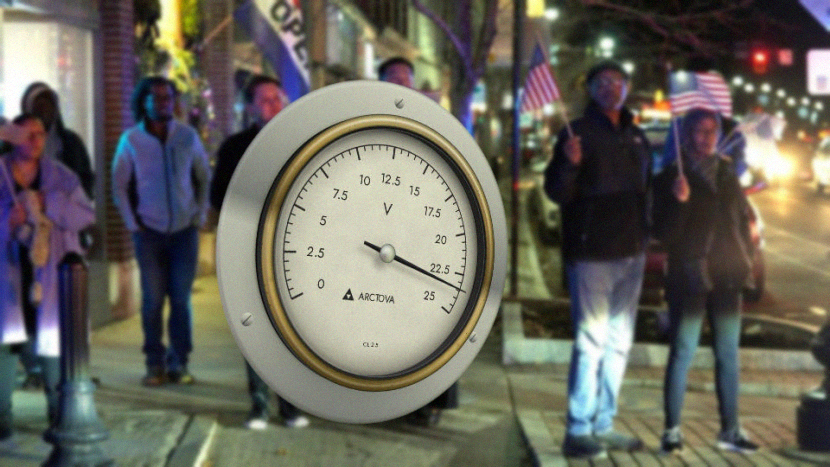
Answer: 23.5 V
